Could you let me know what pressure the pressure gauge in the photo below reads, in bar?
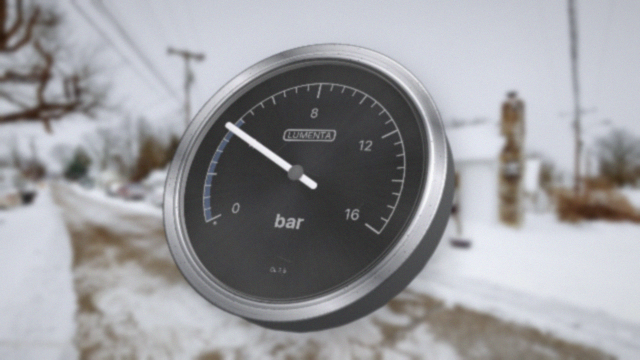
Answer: 4 bar
